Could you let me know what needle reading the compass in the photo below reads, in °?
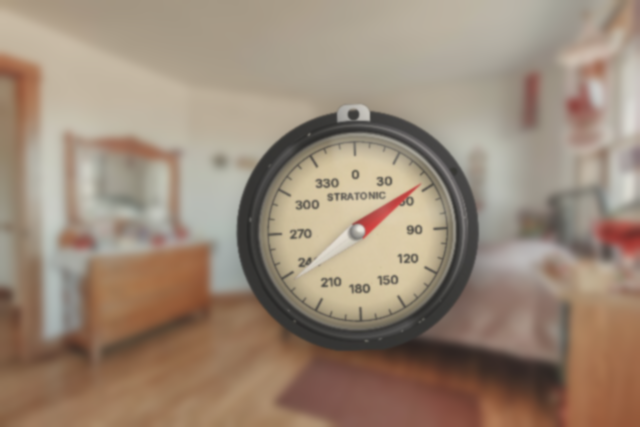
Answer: 55 °
